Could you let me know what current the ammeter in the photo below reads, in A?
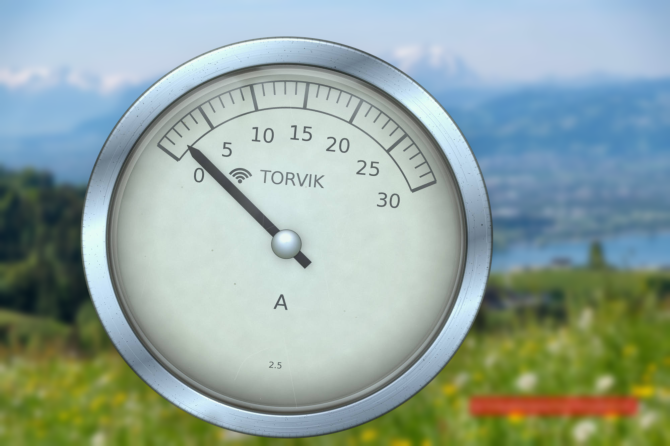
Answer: 2 A
